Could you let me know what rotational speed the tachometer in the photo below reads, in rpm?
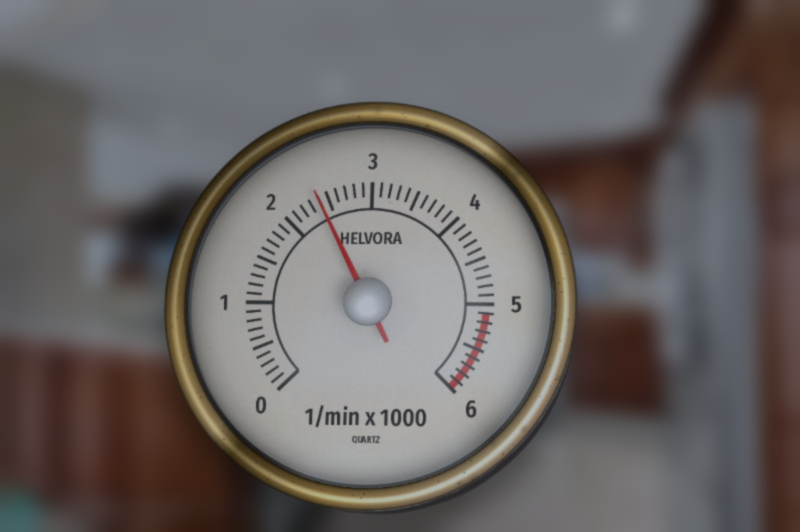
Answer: 2400 rpm
